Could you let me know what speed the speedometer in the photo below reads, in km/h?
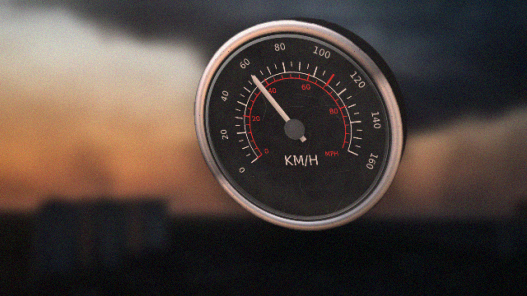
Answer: 60 km/h
